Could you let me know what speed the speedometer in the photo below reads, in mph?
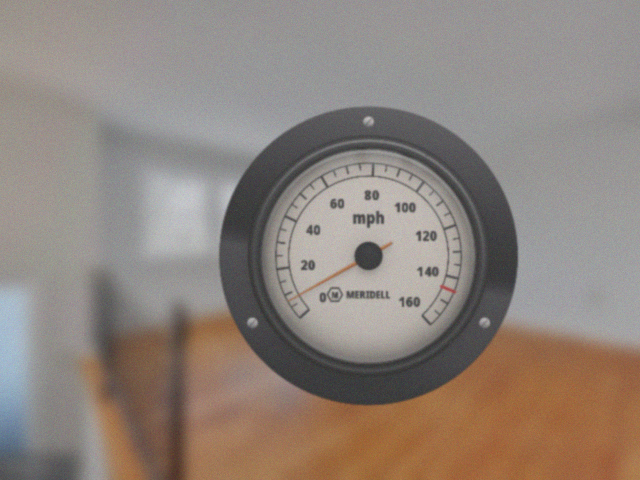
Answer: 7.5 mph
